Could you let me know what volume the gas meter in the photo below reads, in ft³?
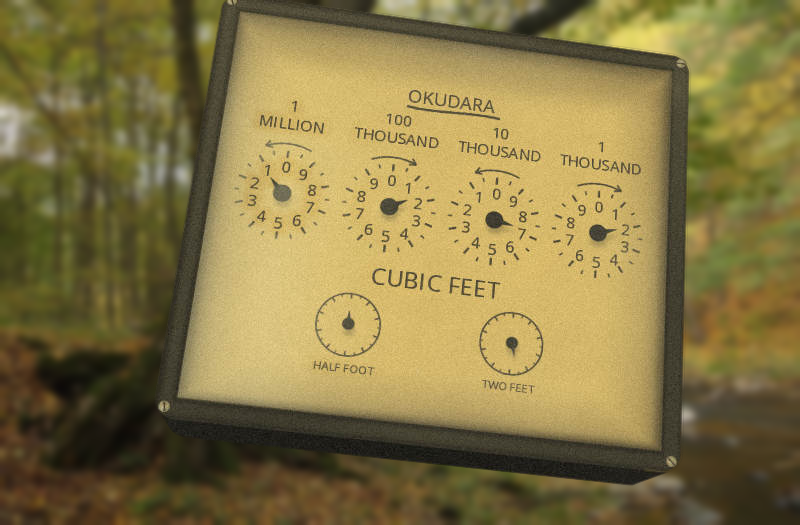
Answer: 117200 ft³
